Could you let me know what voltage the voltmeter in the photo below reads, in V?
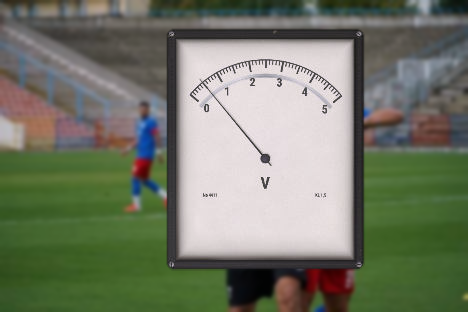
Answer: 0.5 V
